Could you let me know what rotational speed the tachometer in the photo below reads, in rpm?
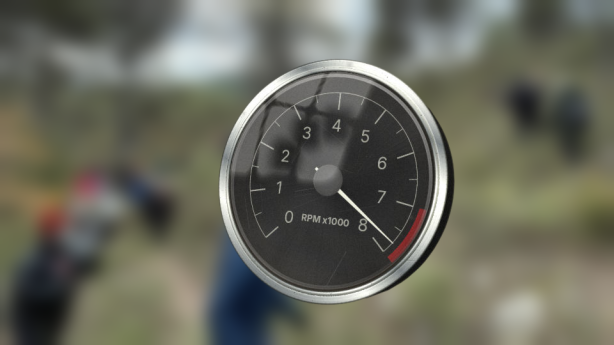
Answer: 7750 rpm
